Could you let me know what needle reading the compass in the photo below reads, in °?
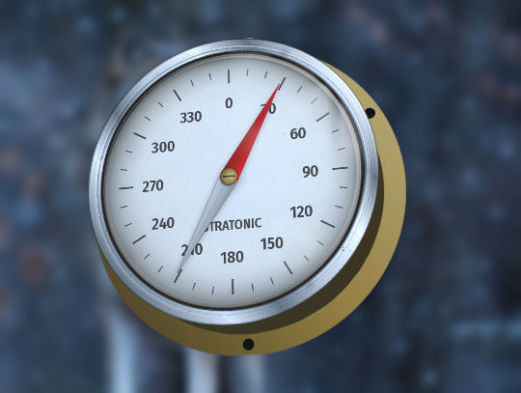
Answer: 30 °
